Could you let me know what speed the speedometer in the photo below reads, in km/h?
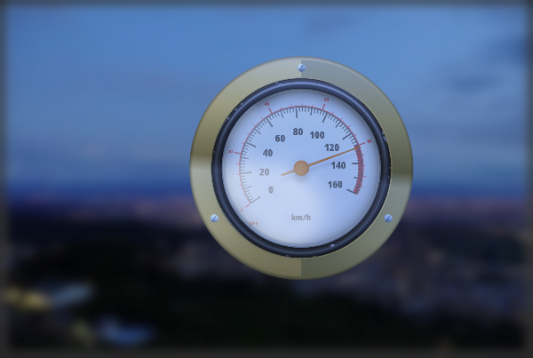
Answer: 130 km/h
